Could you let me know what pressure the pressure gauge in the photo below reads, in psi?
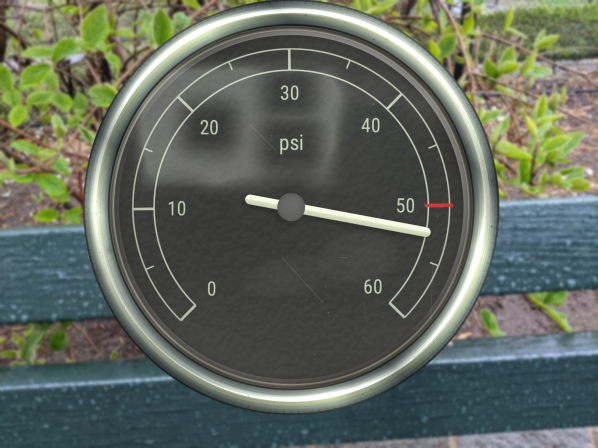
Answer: 52.5 psi
